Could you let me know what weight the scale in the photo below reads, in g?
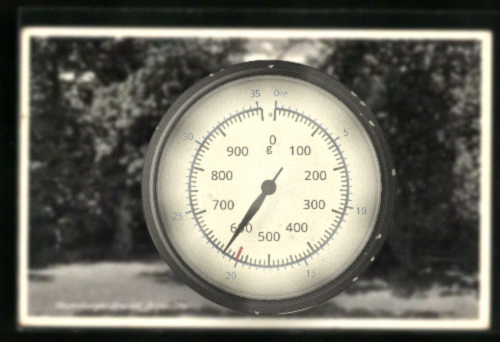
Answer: 600 g
